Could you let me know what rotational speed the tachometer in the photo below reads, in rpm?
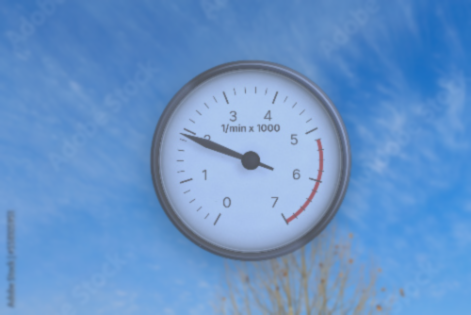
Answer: 1900 rpm
